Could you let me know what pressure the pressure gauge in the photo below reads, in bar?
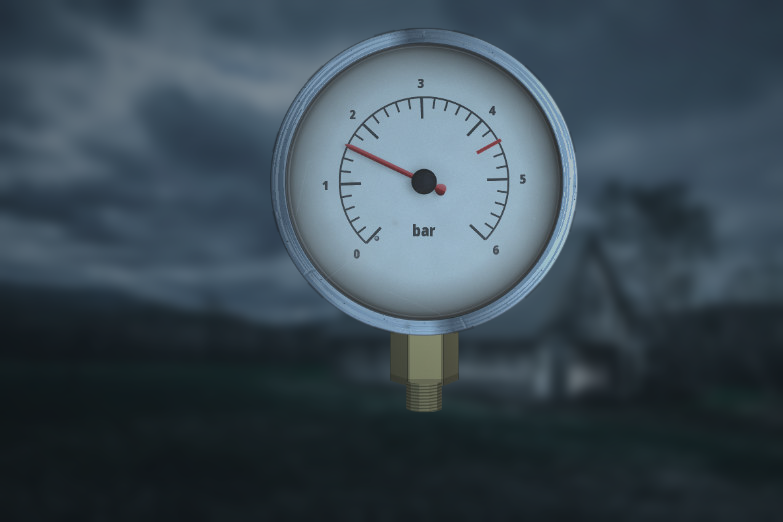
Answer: 1.6 bar
